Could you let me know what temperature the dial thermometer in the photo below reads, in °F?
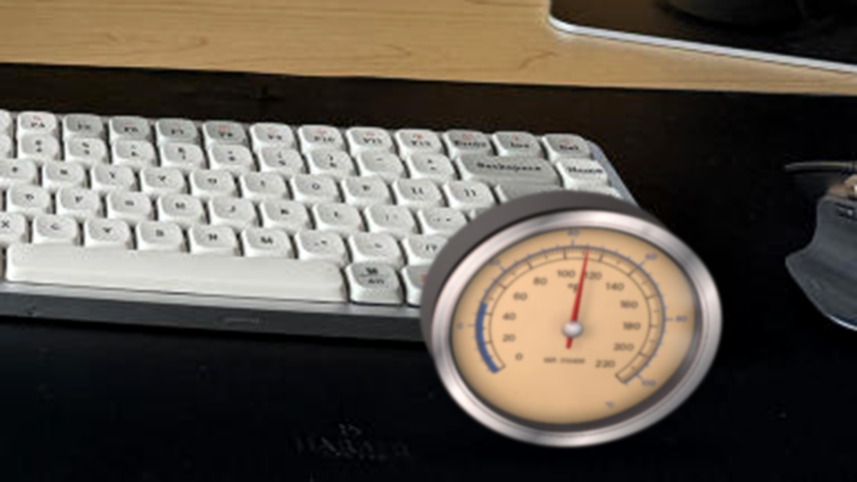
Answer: 110 °F
